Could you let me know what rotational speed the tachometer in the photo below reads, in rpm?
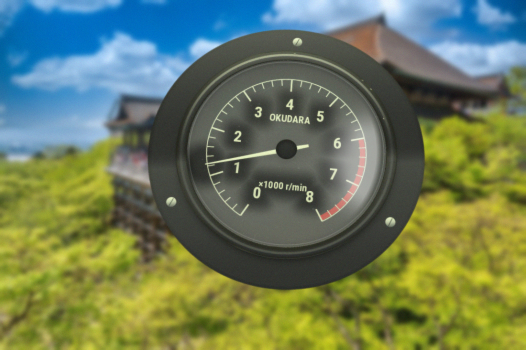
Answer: 1200 rpm
